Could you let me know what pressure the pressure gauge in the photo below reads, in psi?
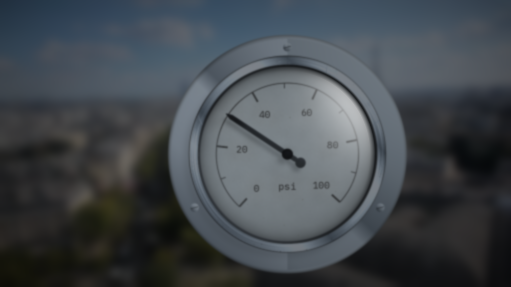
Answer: 30 psi
